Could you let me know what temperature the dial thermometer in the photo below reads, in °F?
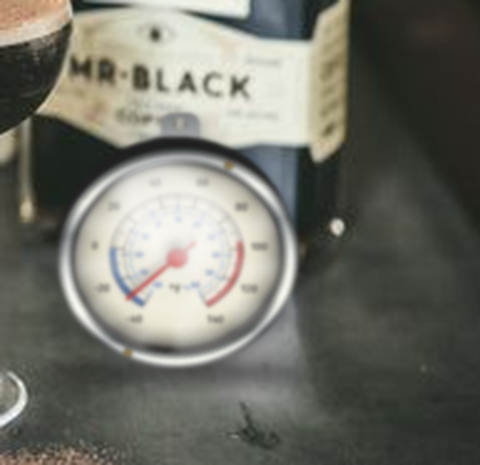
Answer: -30 °F
